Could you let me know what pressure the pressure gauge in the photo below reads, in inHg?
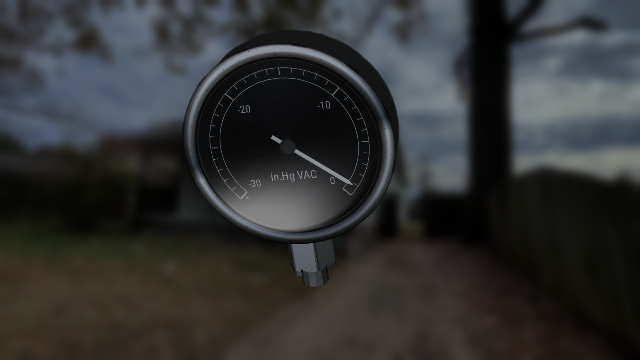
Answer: -1 inHg
